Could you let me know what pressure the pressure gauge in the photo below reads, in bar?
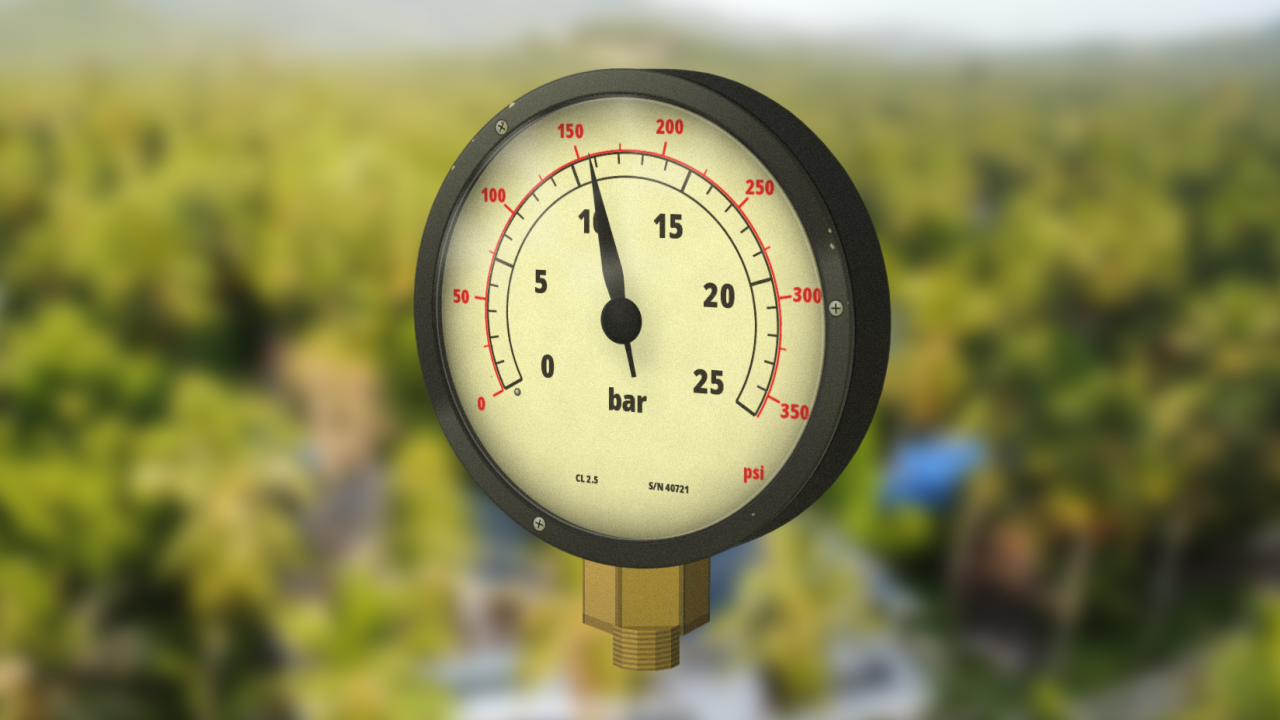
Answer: 11 bar
